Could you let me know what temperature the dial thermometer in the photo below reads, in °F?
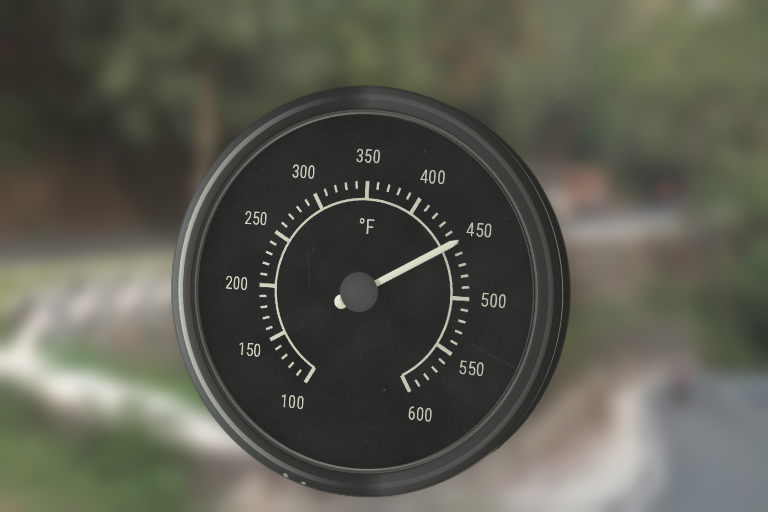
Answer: 450 °F
